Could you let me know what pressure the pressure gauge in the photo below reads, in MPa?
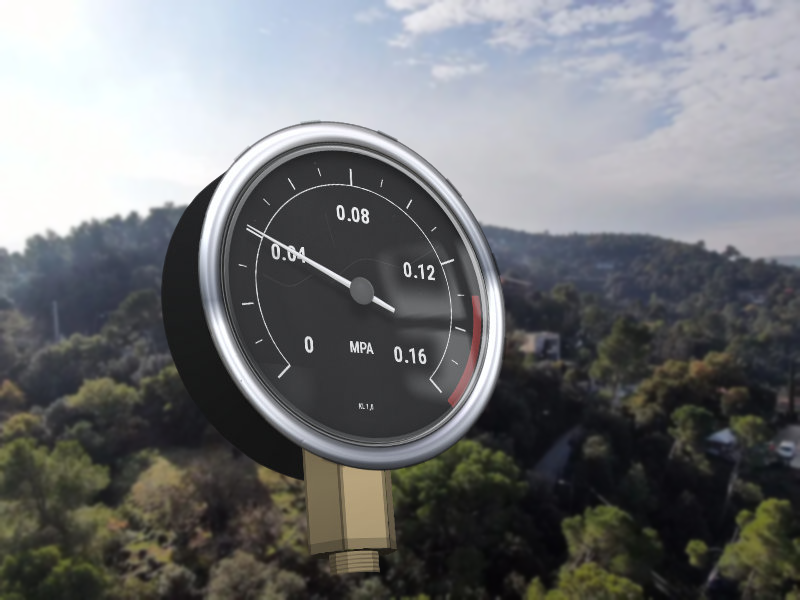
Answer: 0.04 MPa
